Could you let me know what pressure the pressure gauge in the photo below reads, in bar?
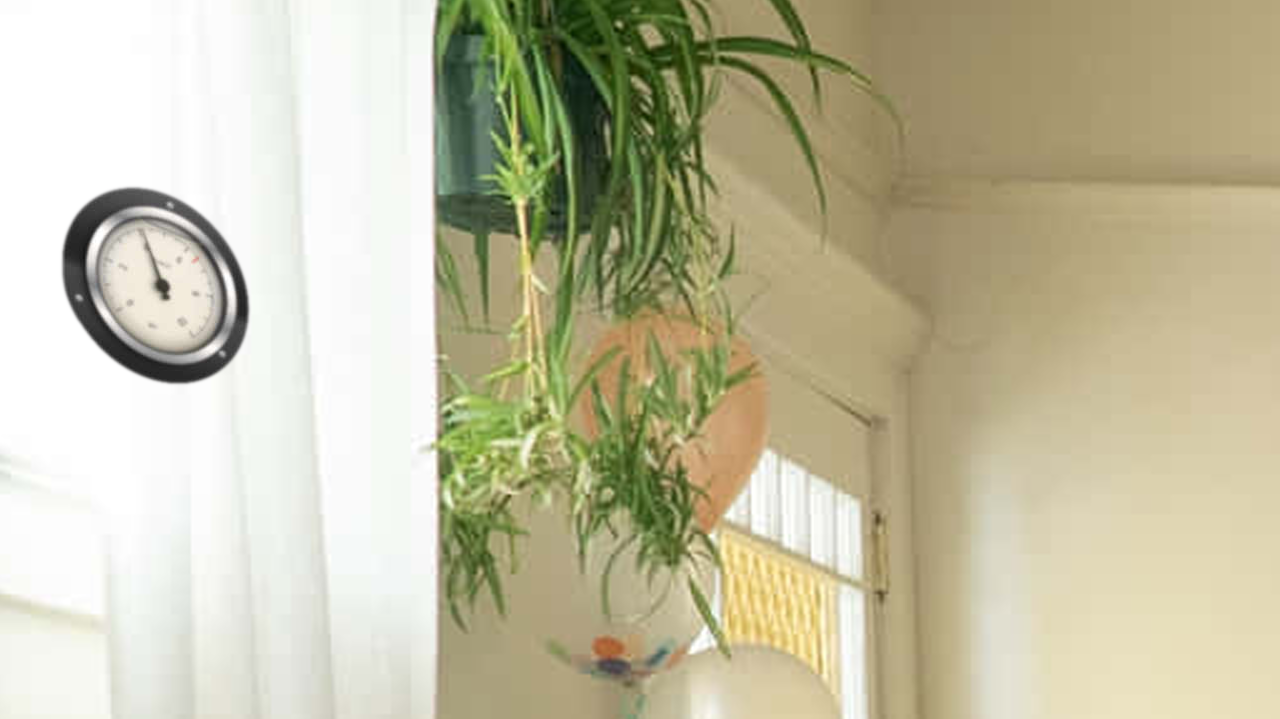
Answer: 4 bar
